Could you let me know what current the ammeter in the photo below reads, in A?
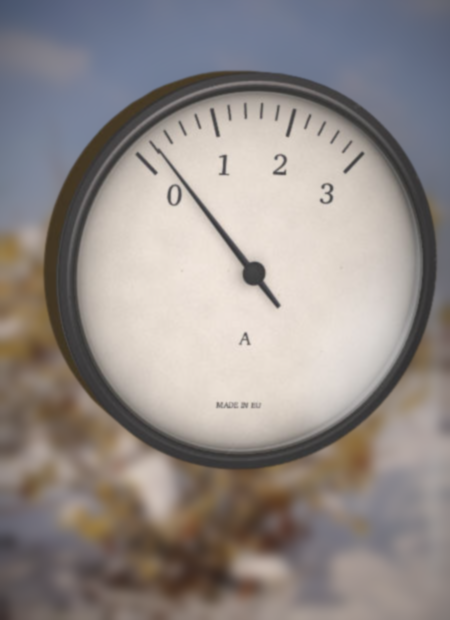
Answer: 0.2 A
